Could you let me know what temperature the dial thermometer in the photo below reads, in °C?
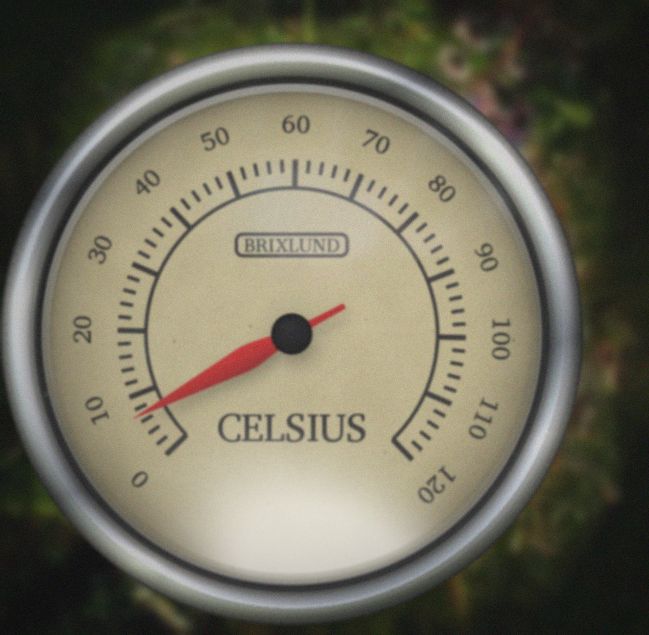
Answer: 7 °C
